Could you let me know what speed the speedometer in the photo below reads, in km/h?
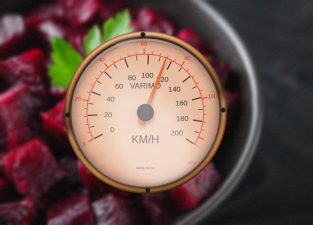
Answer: 115 km/h
